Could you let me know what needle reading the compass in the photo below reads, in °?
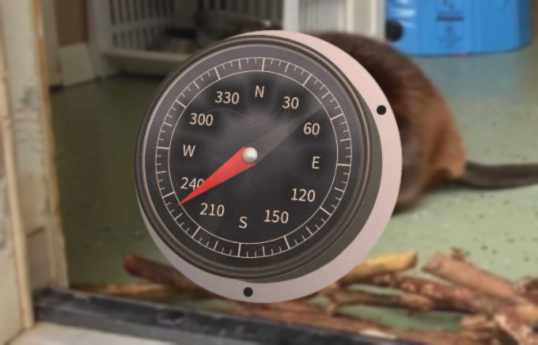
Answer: 230 °
